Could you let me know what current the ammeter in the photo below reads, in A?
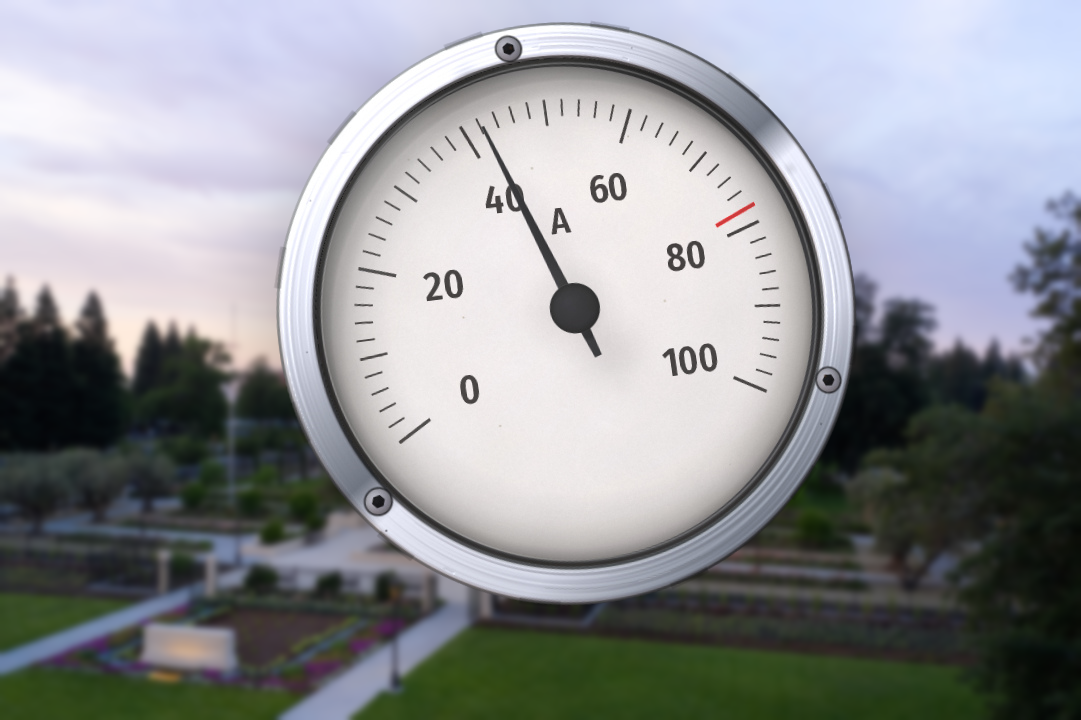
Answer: 42 A
